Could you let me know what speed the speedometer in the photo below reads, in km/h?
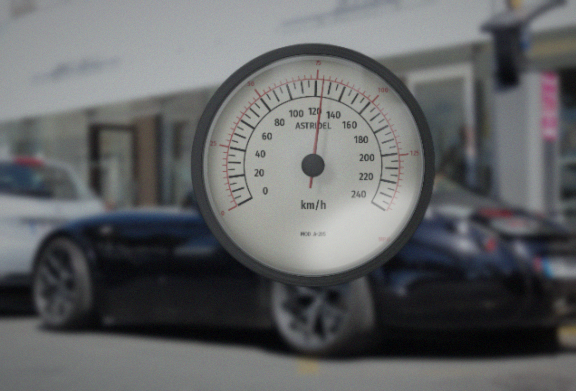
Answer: 125 km/h
